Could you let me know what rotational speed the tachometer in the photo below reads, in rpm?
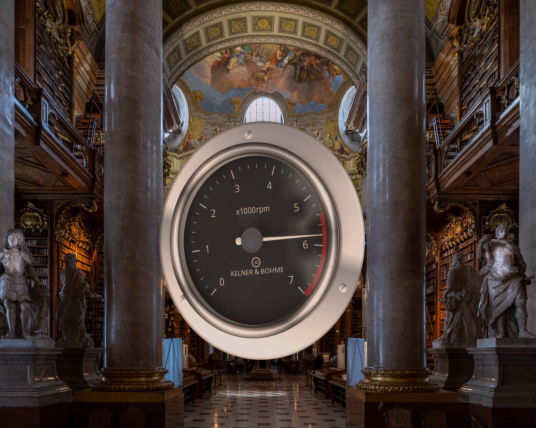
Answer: 5800 rpm
